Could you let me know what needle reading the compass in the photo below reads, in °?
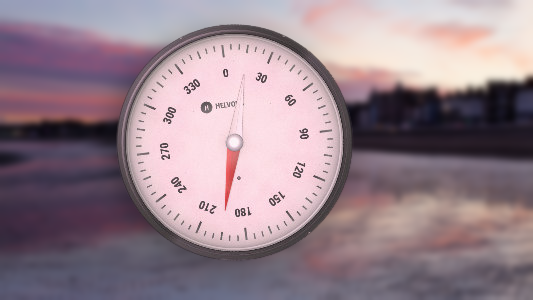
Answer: 195 °
